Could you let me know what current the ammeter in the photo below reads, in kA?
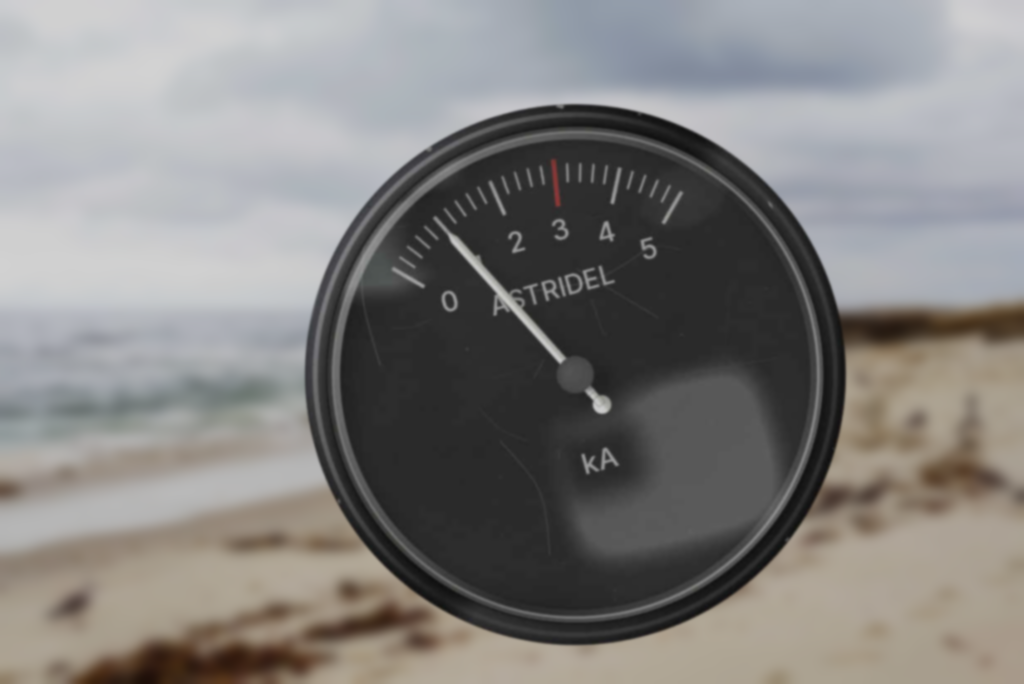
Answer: 1 kA
